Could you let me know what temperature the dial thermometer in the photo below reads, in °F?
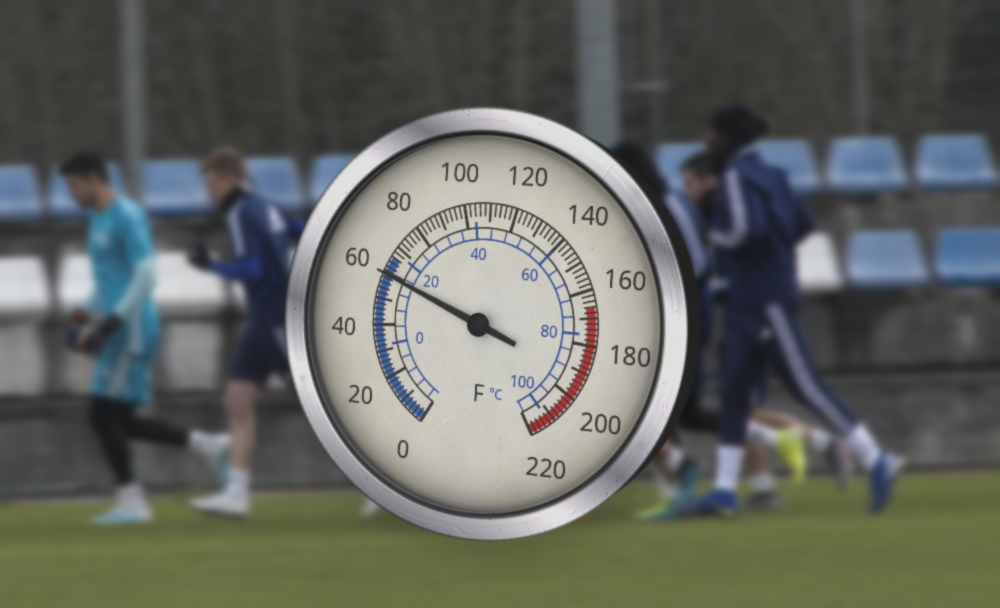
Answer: 60 °F
